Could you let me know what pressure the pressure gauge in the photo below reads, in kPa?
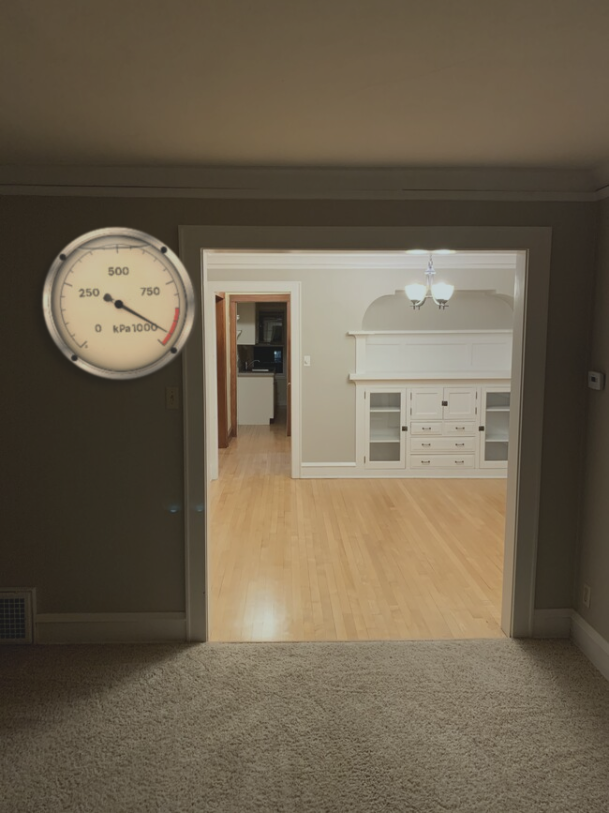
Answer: 950 kPa
